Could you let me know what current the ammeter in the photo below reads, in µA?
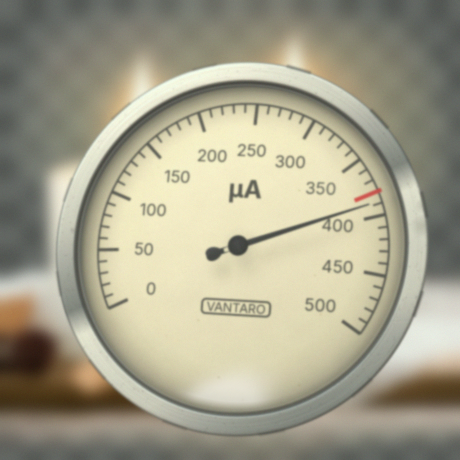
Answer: 390 µA
